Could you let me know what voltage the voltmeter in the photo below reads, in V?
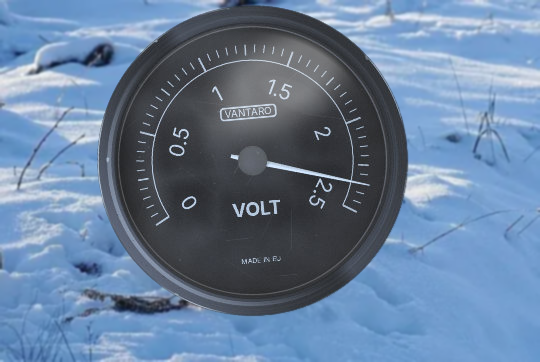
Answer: 2.35 V
